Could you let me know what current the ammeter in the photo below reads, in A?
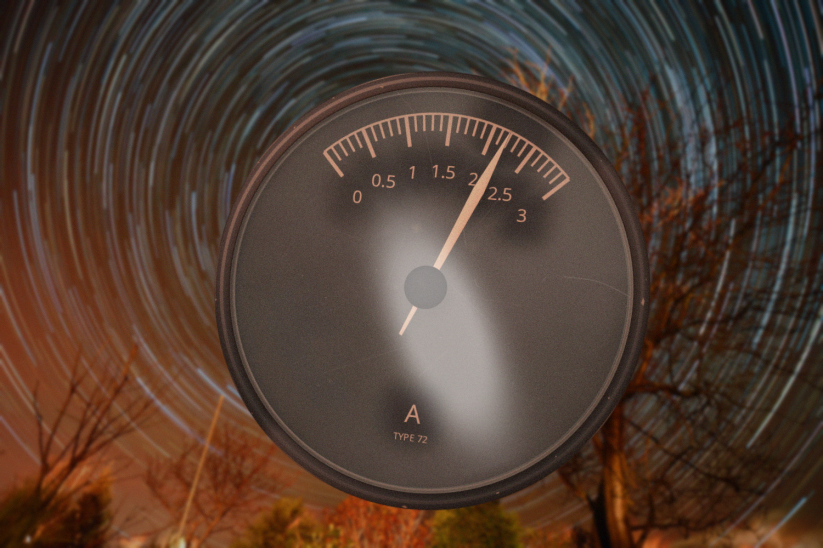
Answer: 2.2 A
